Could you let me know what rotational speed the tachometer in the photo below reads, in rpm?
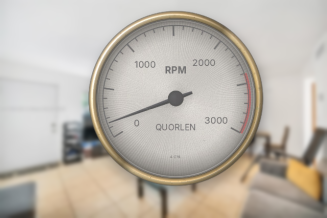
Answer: 150 rpm
